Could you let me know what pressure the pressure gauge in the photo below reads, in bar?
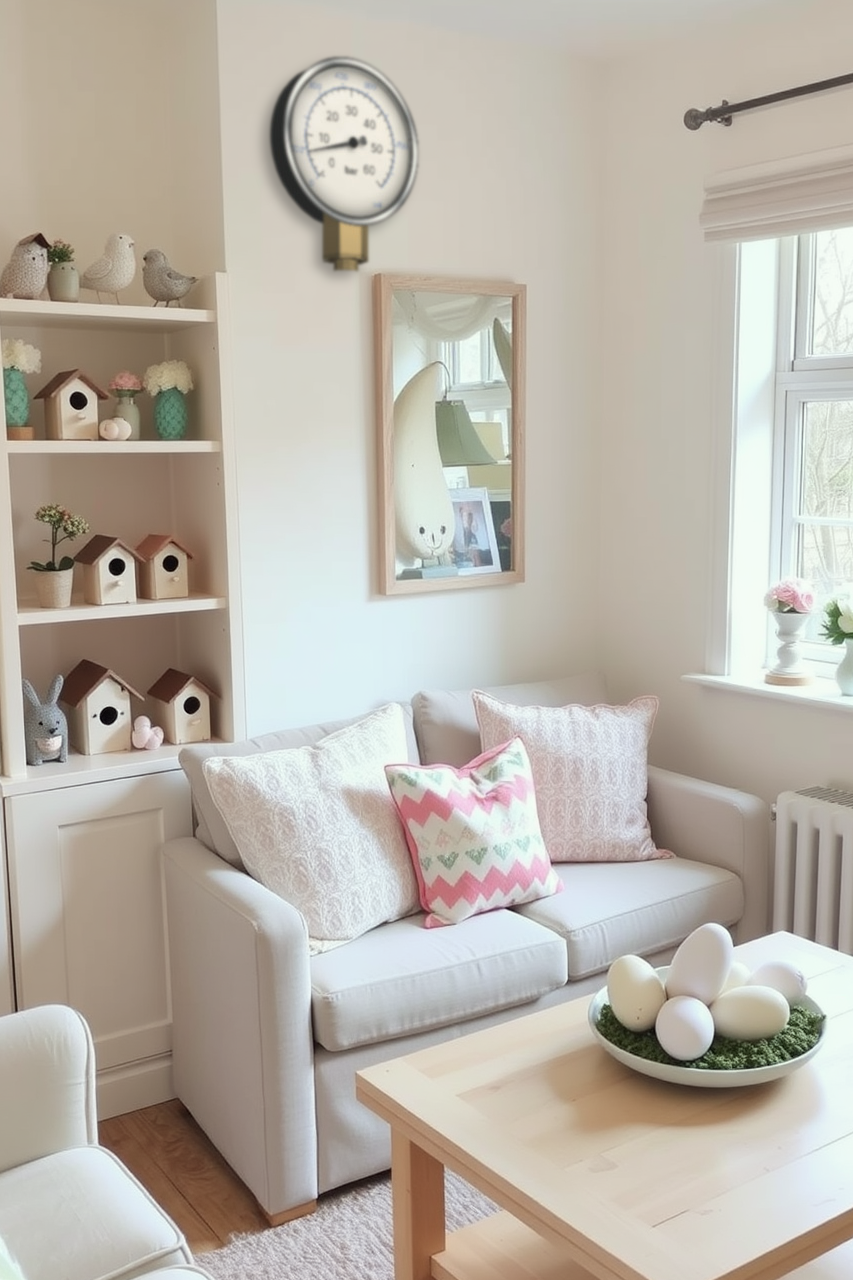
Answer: 6 bar
